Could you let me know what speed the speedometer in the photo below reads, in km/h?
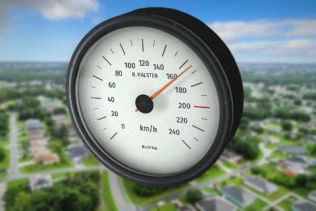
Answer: 165 km/h
